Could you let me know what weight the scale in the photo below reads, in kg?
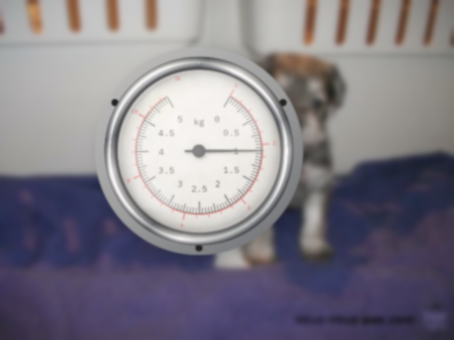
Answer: 1 kg
